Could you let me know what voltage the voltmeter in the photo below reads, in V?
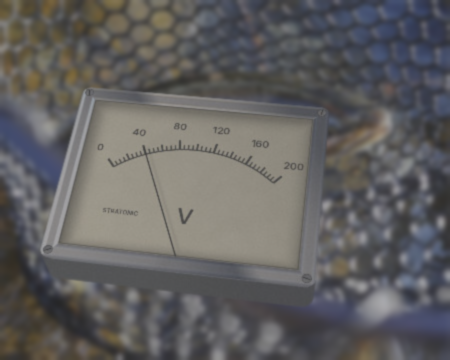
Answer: 40 V
